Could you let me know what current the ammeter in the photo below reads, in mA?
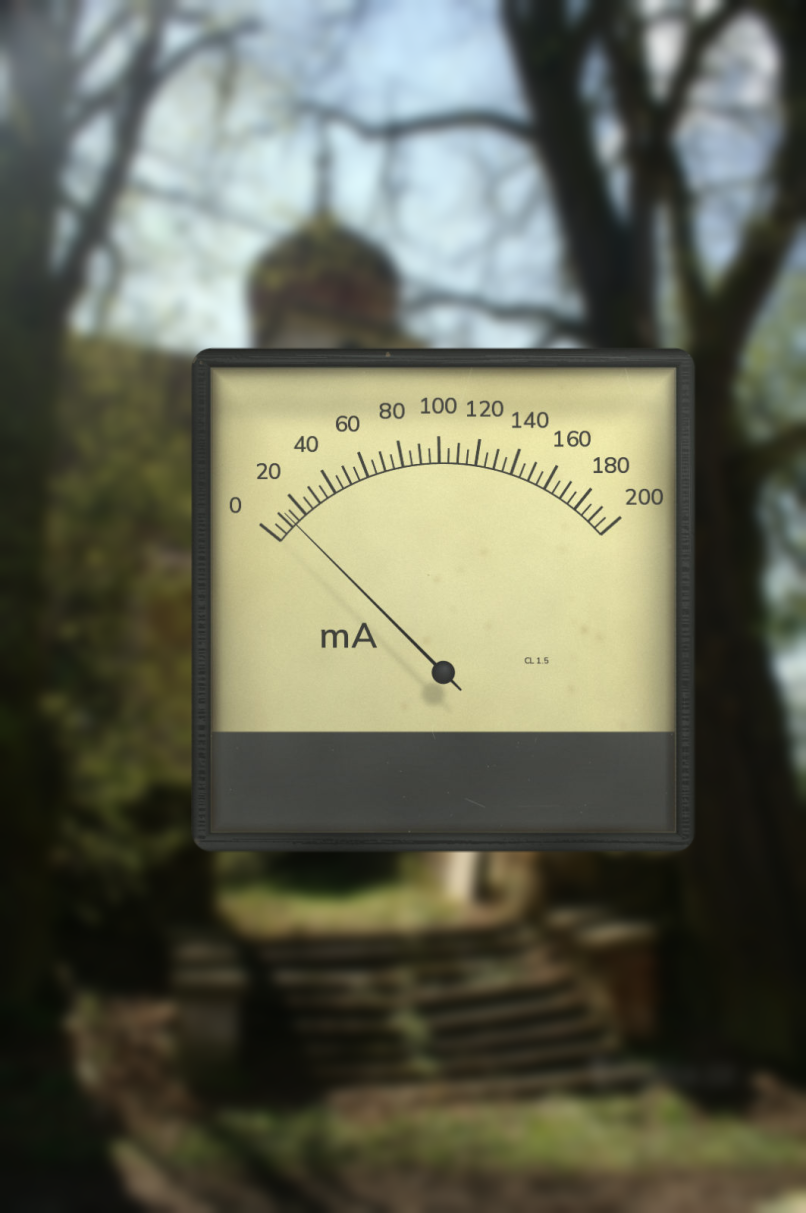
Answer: 12.5 mA
